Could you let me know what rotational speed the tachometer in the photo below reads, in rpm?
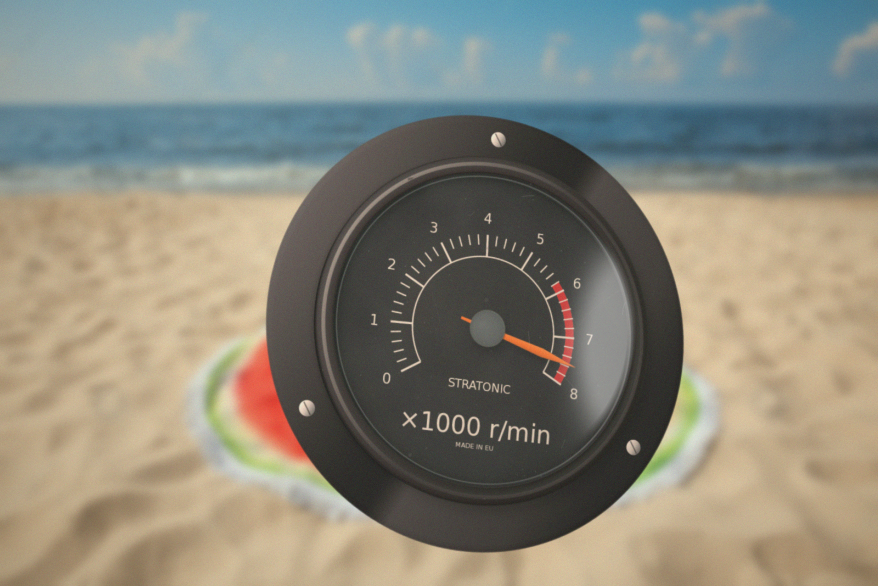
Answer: 7600 rpm
